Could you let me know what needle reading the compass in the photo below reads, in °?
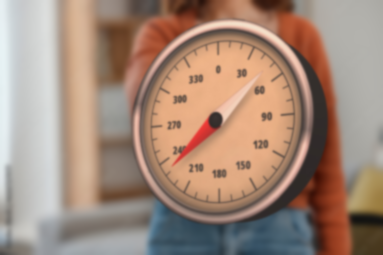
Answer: 230 °
